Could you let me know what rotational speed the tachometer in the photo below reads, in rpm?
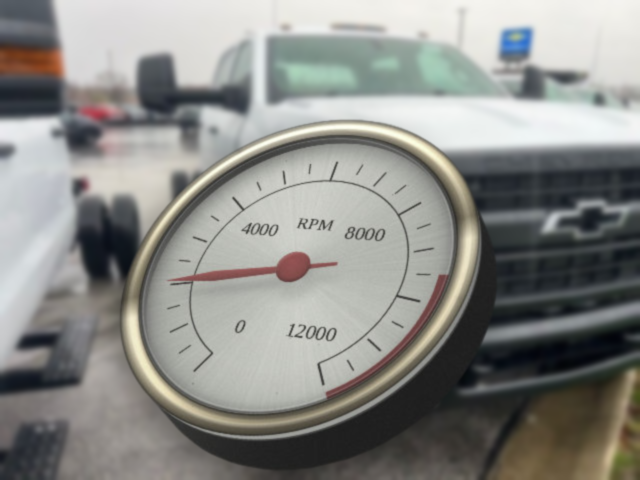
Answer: 2000 rpm
